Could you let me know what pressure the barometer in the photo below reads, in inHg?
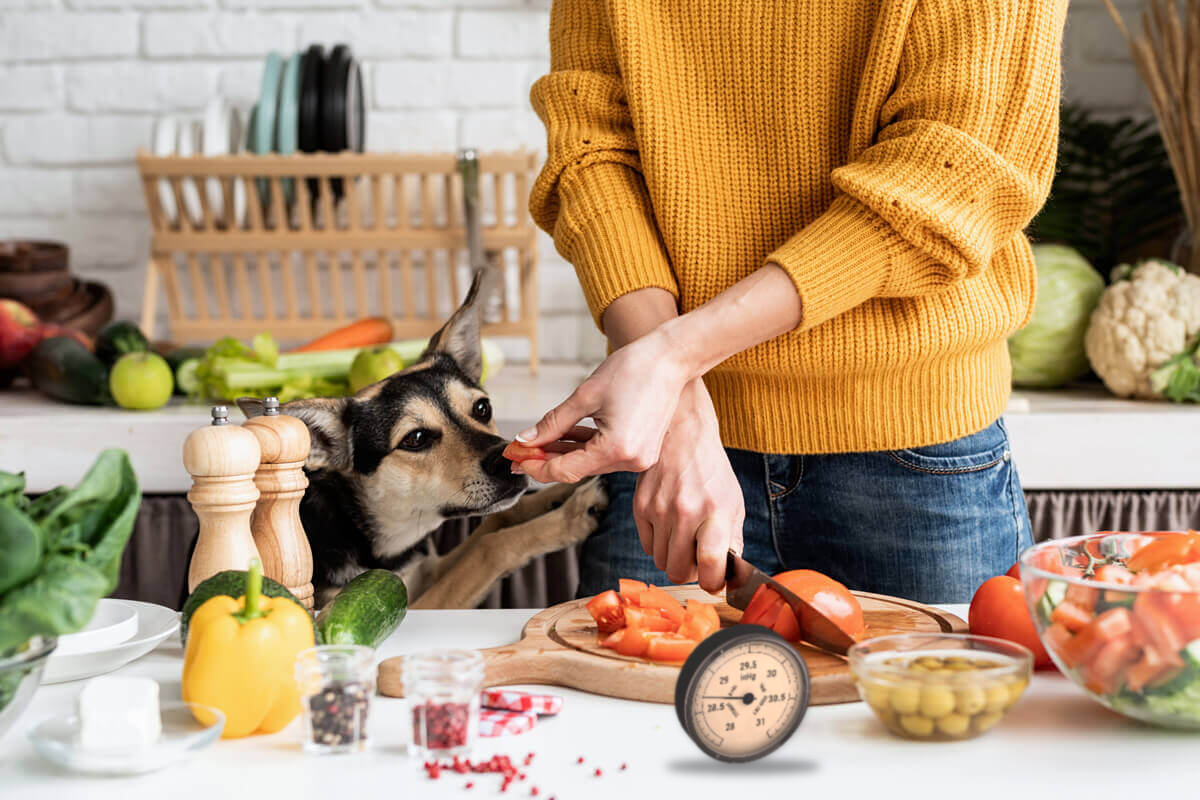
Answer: 28.7 inHg
